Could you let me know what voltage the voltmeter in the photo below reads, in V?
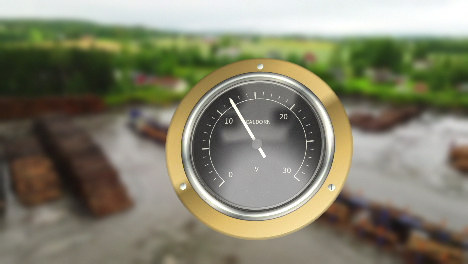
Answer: 12 V
